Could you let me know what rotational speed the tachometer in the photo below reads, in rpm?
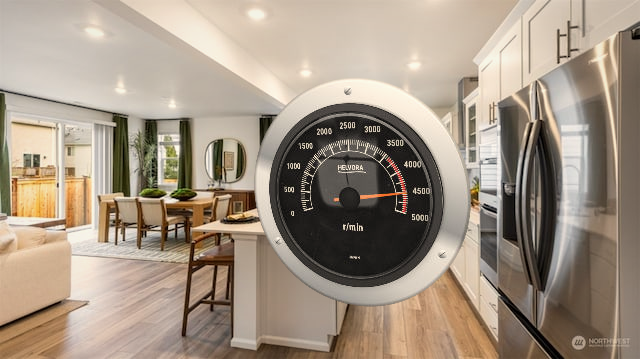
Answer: 4500 rpm
